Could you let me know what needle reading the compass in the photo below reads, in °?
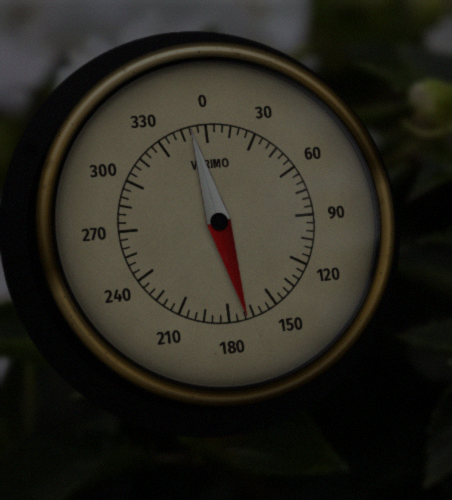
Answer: 170 °
